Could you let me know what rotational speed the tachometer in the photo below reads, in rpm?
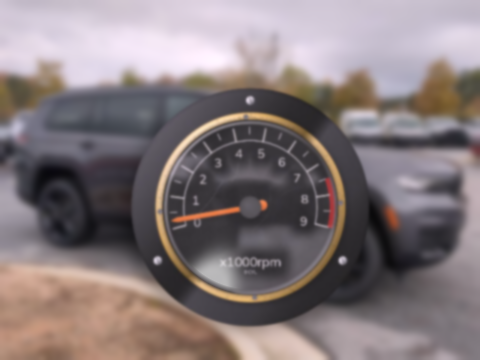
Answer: 250 rpm
